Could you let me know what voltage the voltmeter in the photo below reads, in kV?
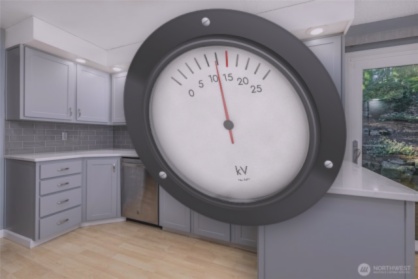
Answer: 12.5 kV
